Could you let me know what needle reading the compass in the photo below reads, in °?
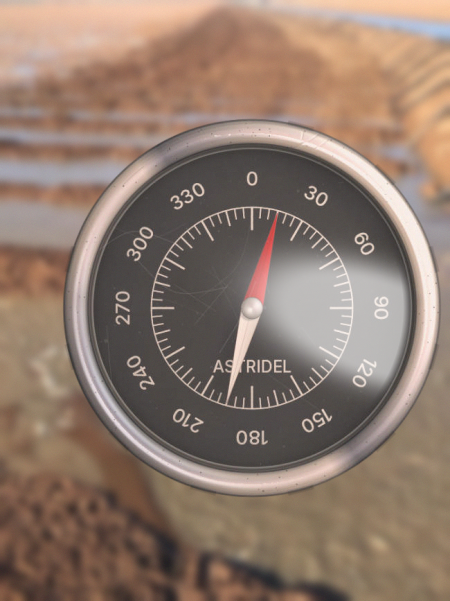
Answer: 15 °
